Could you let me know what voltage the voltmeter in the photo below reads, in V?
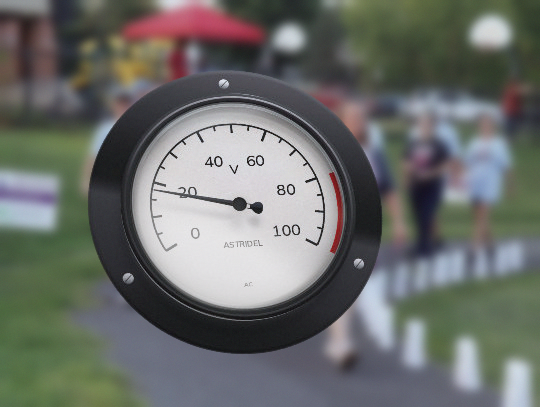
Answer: 17.5 V
